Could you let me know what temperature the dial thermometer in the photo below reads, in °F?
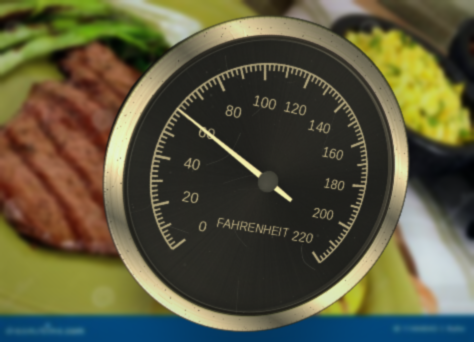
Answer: 60 °F
